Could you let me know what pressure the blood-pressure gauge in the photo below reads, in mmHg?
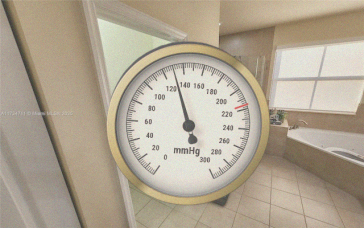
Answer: 130 mmHg
